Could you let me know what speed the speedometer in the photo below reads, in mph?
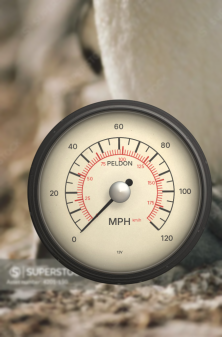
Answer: 0 mph
